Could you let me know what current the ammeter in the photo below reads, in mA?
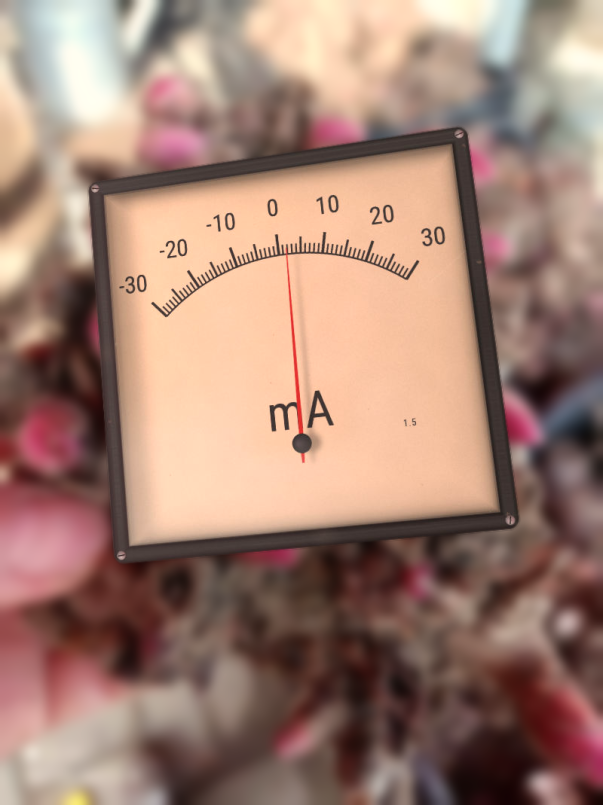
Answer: 2 mA
